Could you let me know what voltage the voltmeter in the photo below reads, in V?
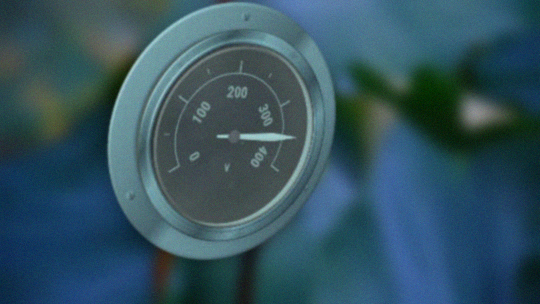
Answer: 350 V
